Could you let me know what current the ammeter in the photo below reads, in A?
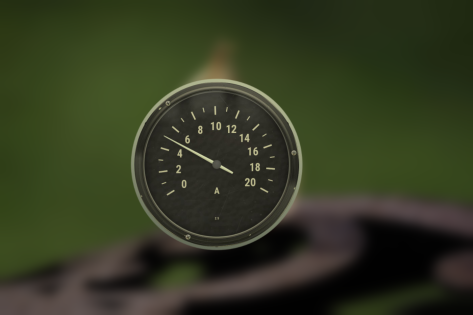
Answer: 5 A
